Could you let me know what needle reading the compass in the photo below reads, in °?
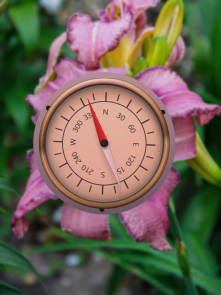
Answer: 337.5 °
